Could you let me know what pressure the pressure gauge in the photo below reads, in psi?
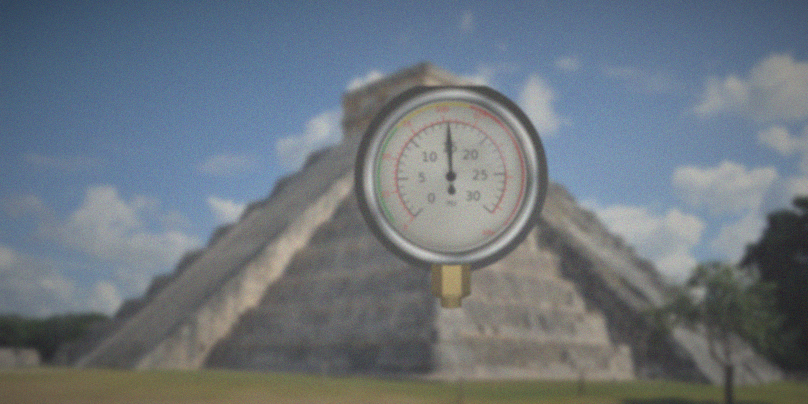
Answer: 15 psi
